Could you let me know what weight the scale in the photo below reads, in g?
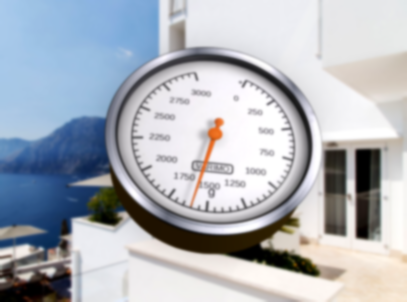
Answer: 1600 g
